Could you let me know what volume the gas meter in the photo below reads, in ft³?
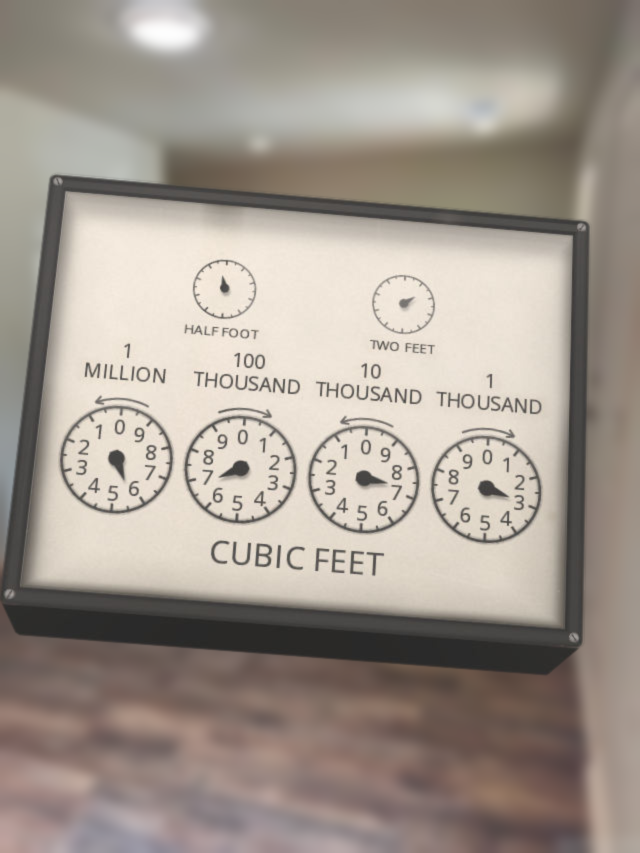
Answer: 567300 ft³
